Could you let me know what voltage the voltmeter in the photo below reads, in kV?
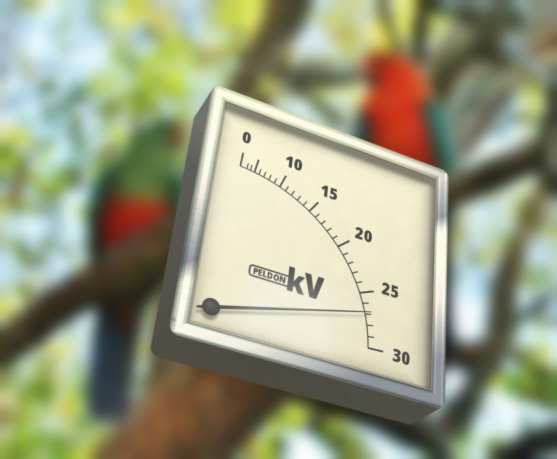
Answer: 27 kV
